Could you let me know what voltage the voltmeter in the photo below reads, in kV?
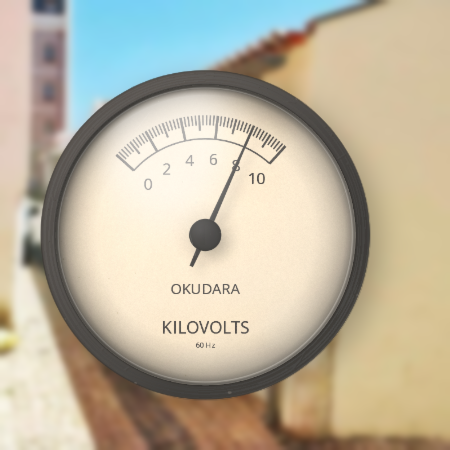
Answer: 8 kV
